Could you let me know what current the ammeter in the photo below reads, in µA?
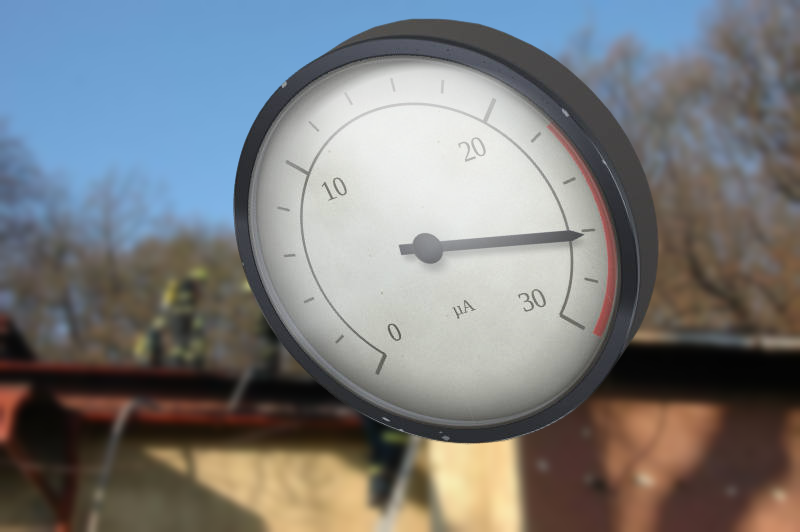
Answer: 26 µA
